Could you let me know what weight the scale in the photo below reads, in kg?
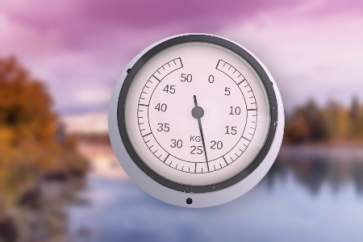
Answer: 23 kg
